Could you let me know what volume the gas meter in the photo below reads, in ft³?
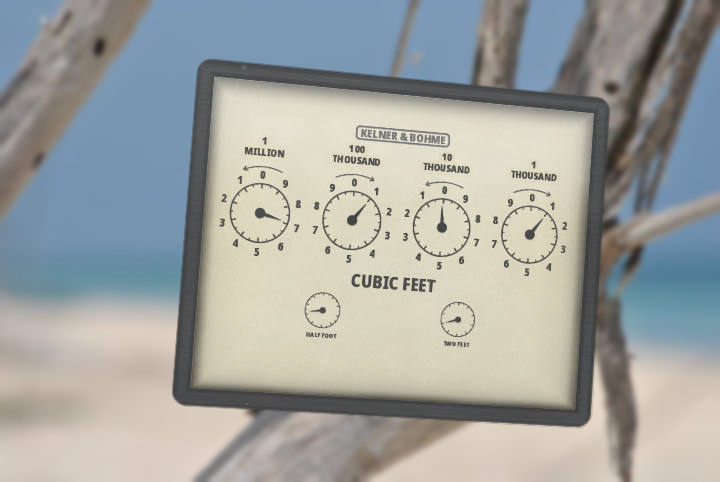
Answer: 710100 ft³
